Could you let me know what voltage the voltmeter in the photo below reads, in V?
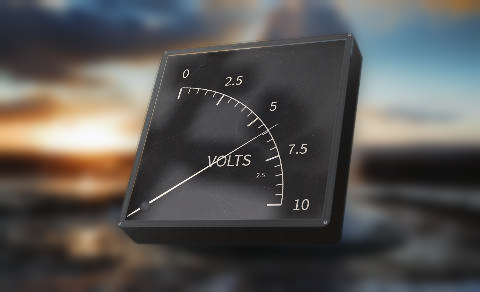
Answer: 6 V
